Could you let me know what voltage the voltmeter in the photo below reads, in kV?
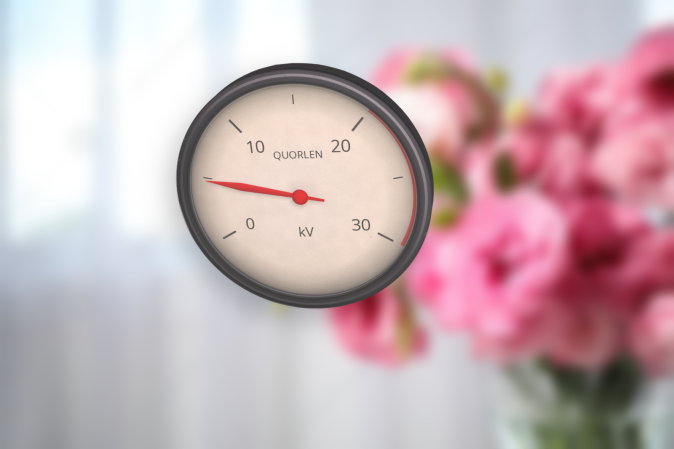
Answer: 5 kV
